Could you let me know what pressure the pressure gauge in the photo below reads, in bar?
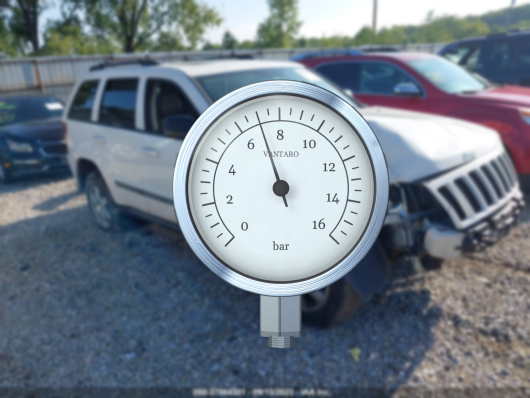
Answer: 7 bar
